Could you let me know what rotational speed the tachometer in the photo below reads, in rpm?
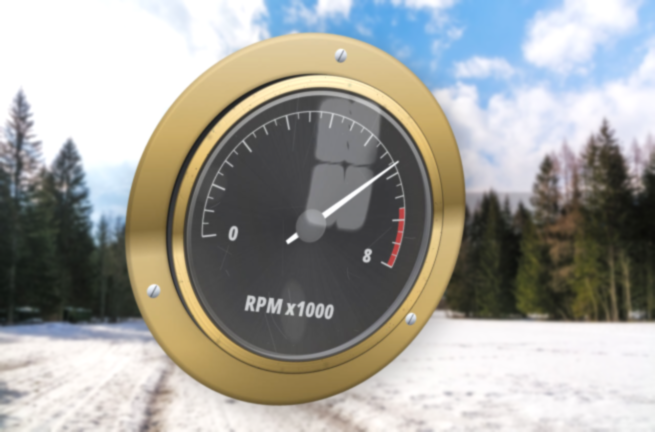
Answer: 5750 rpm
